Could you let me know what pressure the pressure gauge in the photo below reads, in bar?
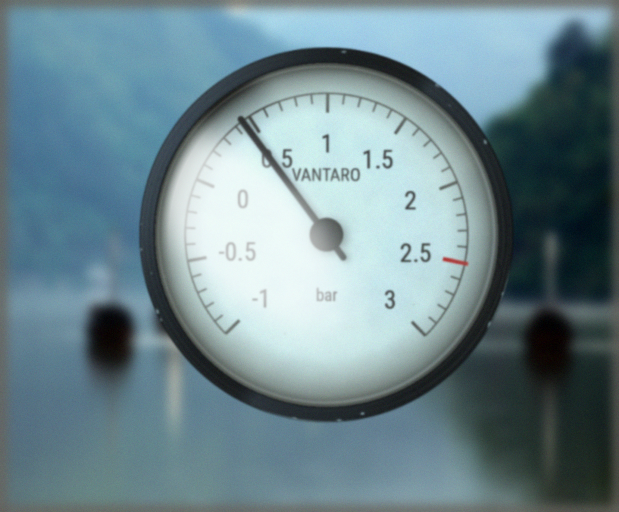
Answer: 0.45 bar
